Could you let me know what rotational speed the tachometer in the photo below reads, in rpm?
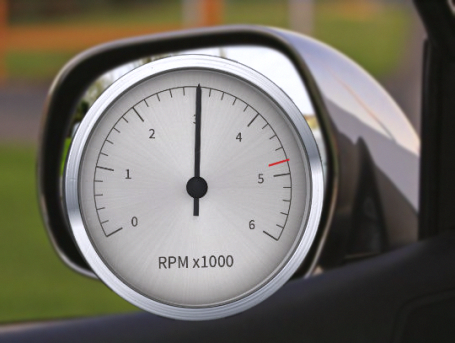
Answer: 3000 rpm
